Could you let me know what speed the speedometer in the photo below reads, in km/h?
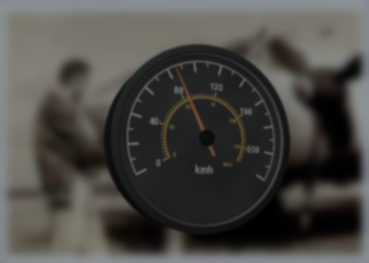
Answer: 85 km/h
